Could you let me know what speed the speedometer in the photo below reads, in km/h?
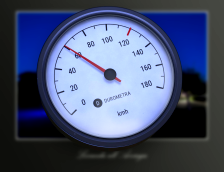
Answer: 60 km/h
